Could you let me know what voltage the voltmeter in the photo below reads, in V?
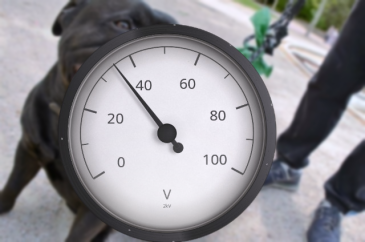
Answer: 35 V
